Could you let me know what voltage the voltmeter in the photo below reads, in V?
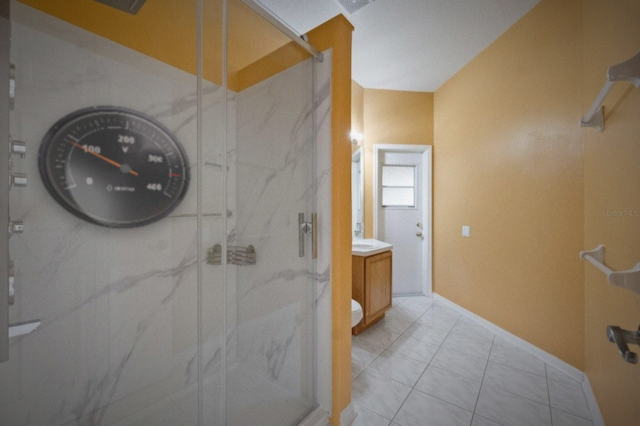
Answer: 90 V
